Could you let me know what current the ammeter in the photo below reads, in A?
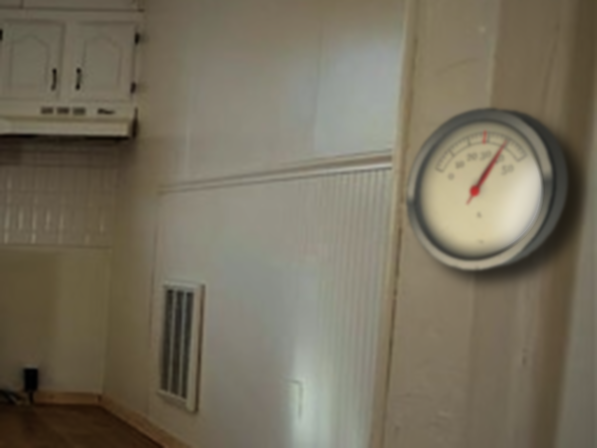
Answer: 40 A
